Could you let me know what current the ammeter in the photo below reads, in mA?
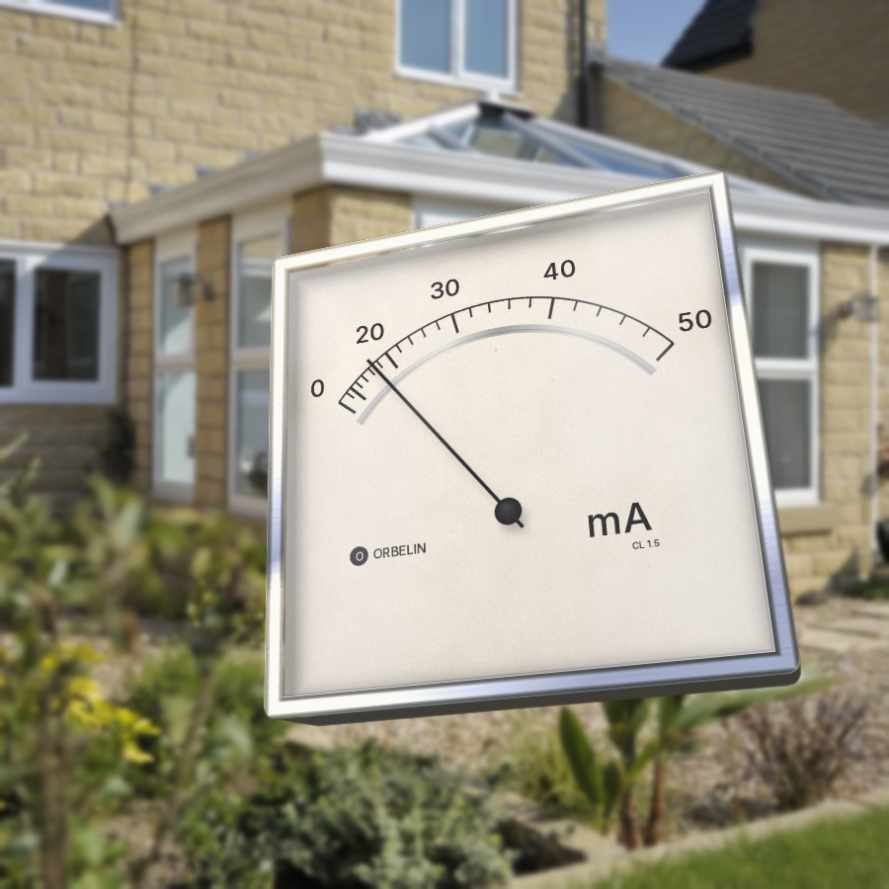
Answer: 17 mA
